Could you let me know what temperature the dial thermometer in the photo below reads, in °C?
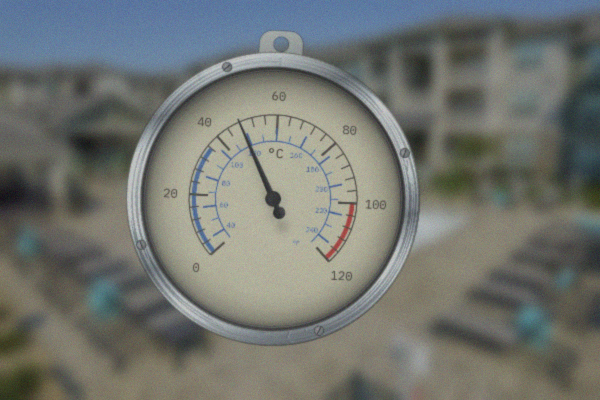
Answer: 48 °C
